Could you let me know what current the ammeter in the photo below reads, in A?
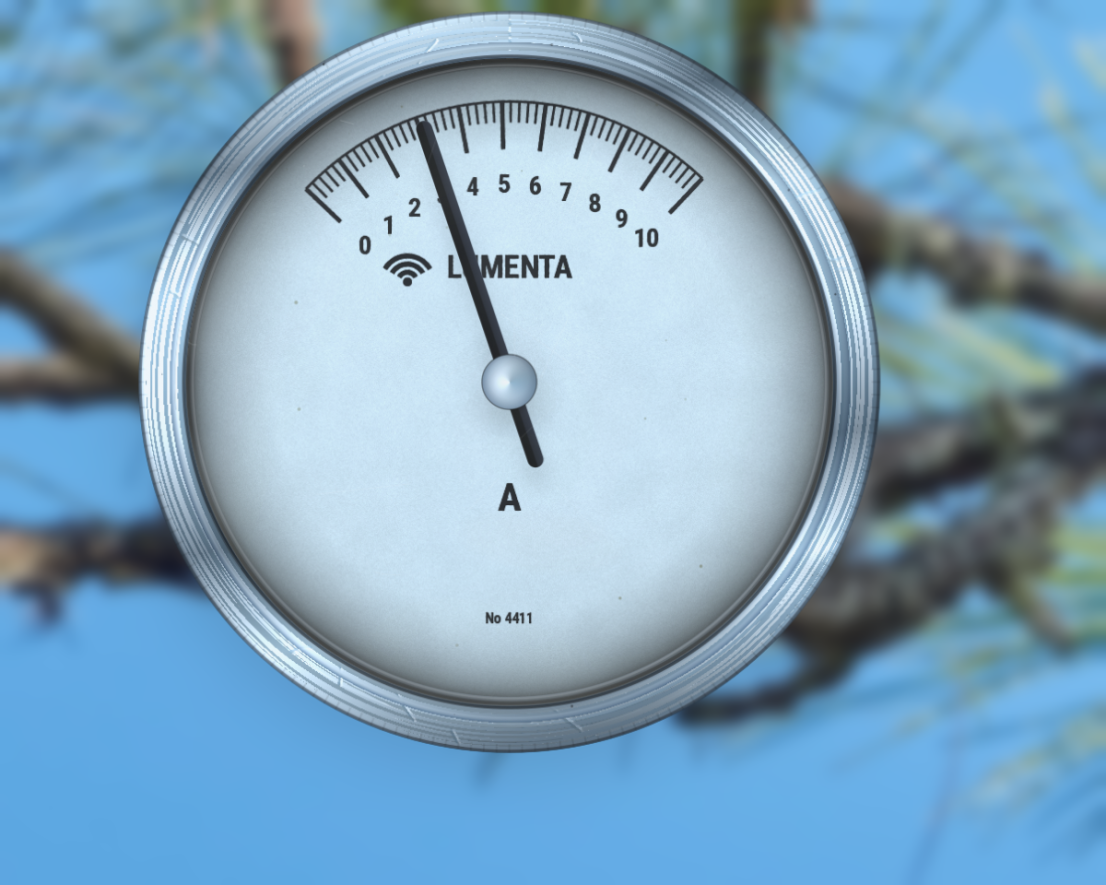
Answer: 3.1 A
